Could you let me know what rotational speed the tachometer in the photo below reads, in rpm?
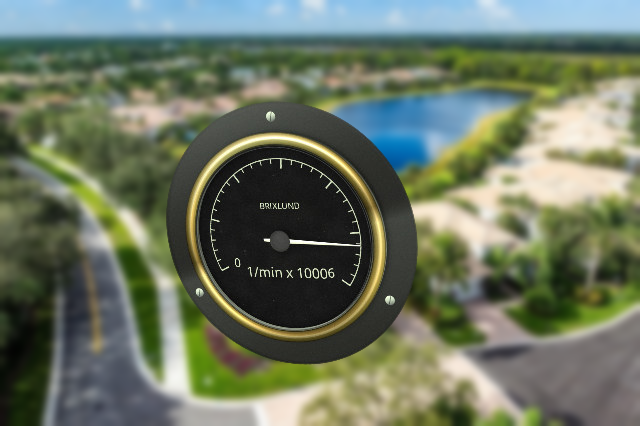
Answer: 5200 rpm
